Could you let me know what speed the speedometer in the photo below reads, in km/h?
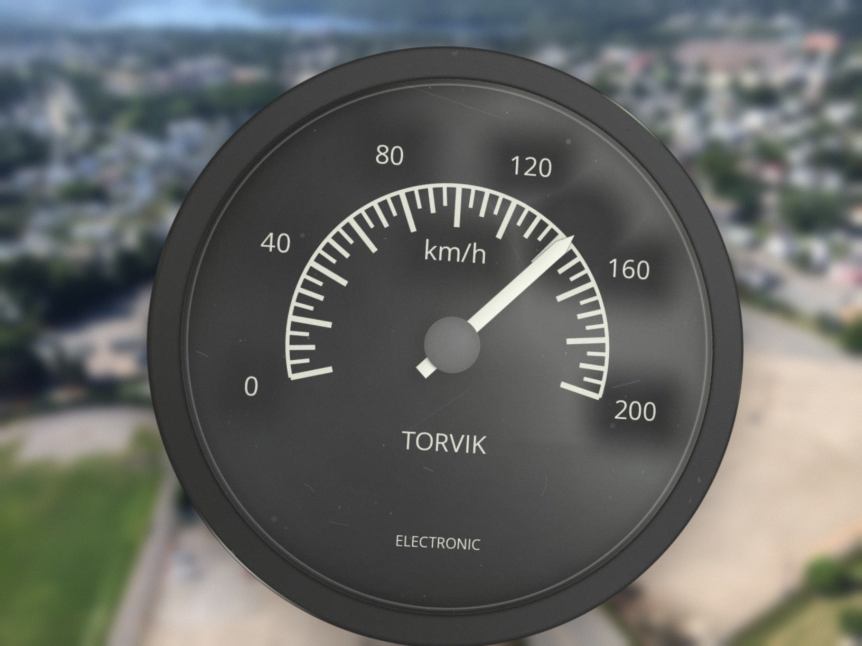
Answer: 142.5 km/h
